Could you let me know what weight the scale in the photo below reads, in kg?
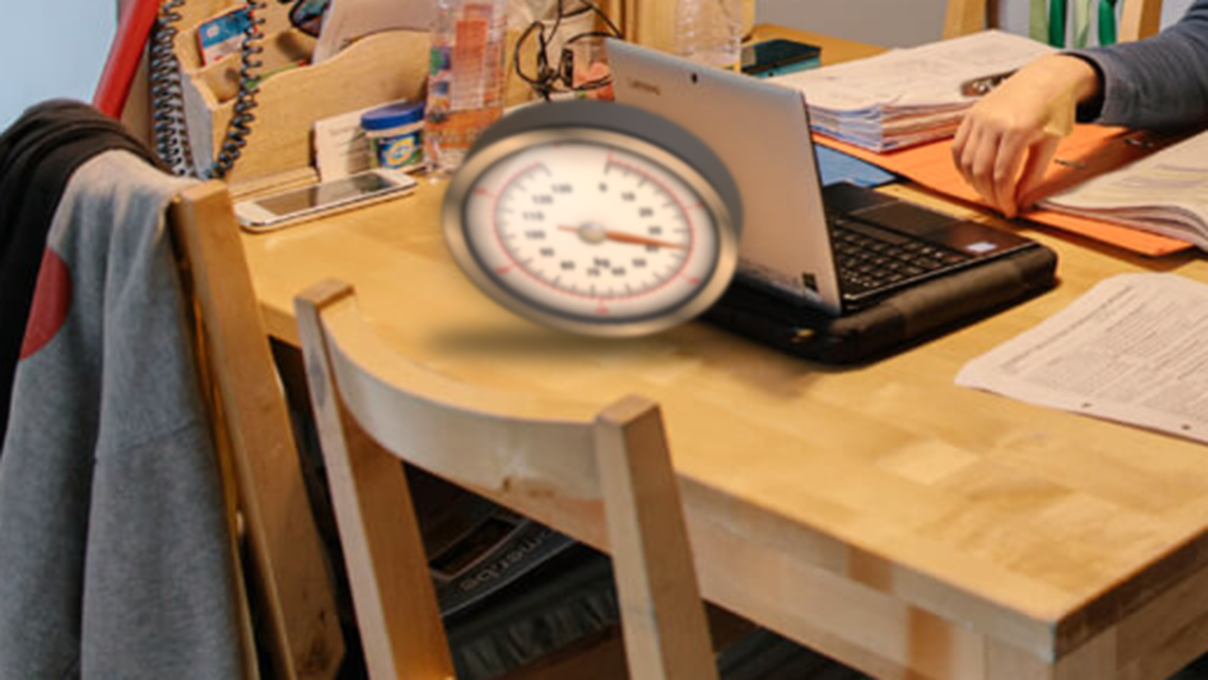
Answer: 35 kg
